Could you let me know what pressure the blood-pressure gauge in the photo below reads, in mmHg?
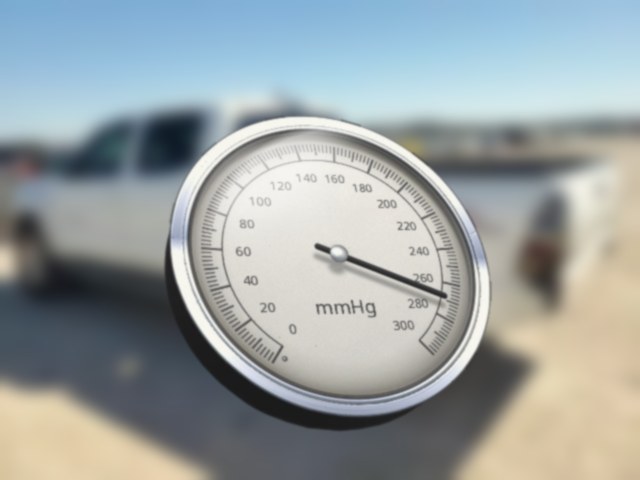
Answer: 270 mmHg
